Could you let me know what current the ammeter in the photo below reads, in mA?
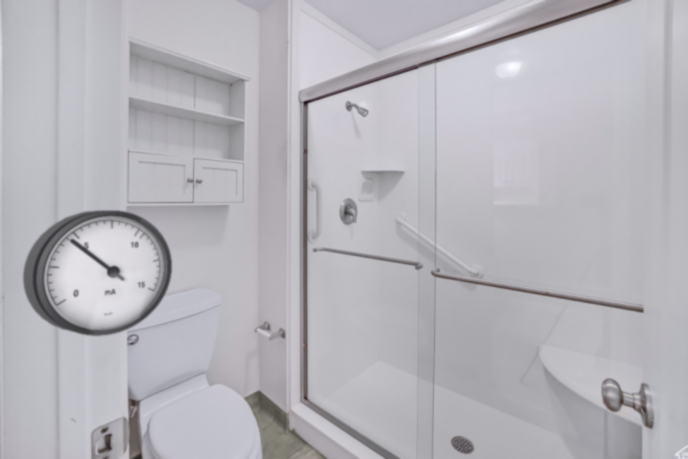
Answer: 4.5 mA
